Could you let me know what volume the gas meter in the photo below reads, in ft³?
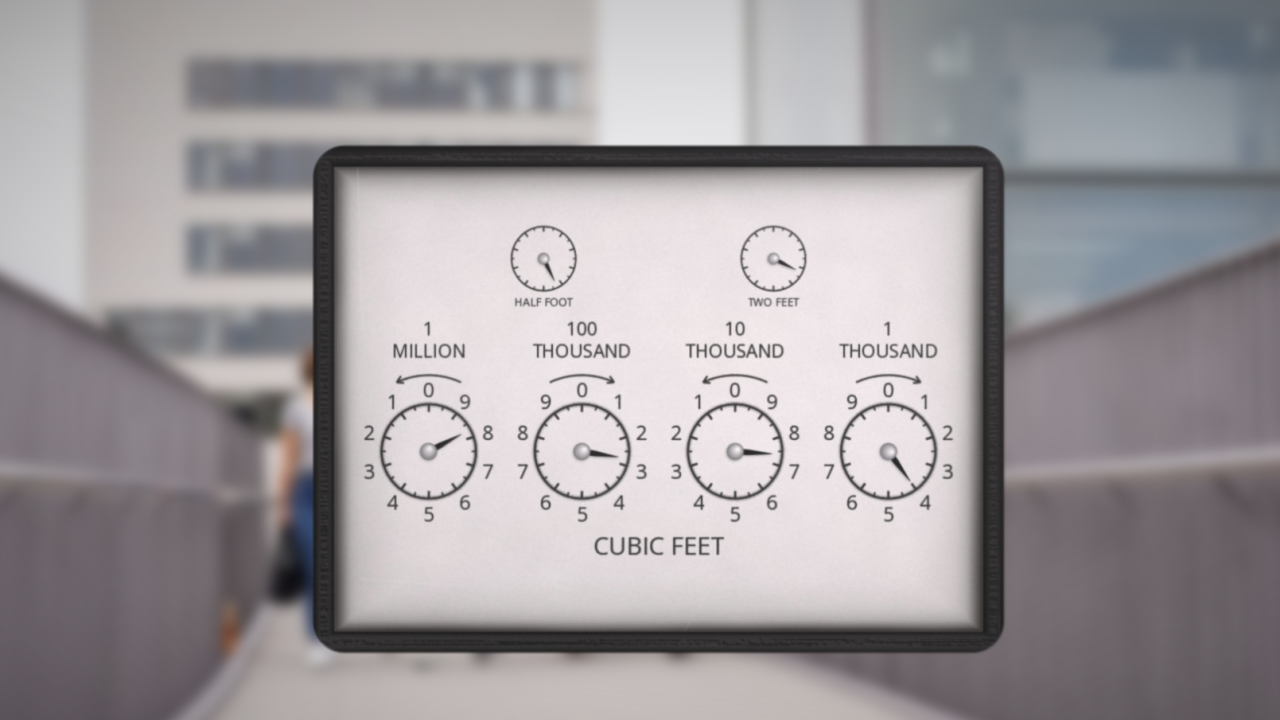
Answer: 827400 ft³
